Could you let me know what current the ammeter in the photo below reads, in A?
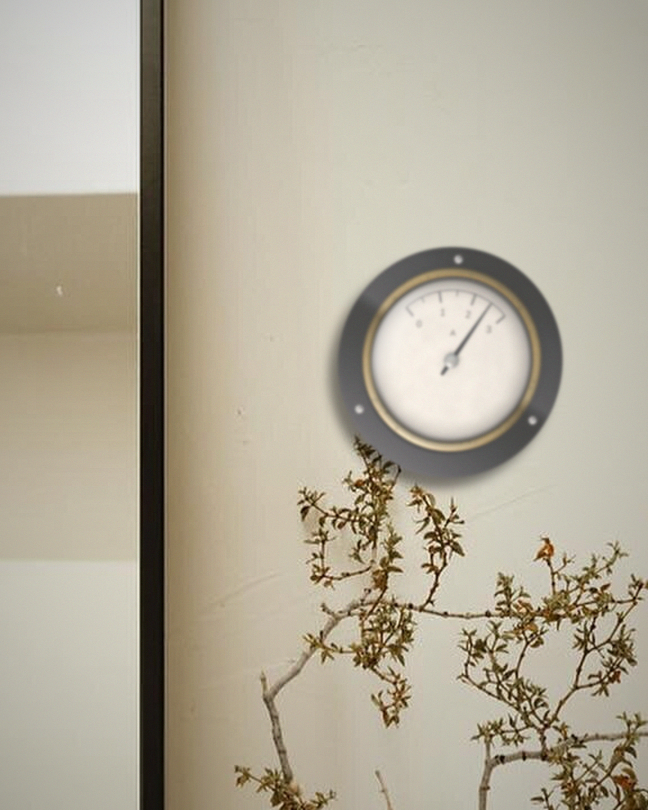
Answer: 2.5 A
